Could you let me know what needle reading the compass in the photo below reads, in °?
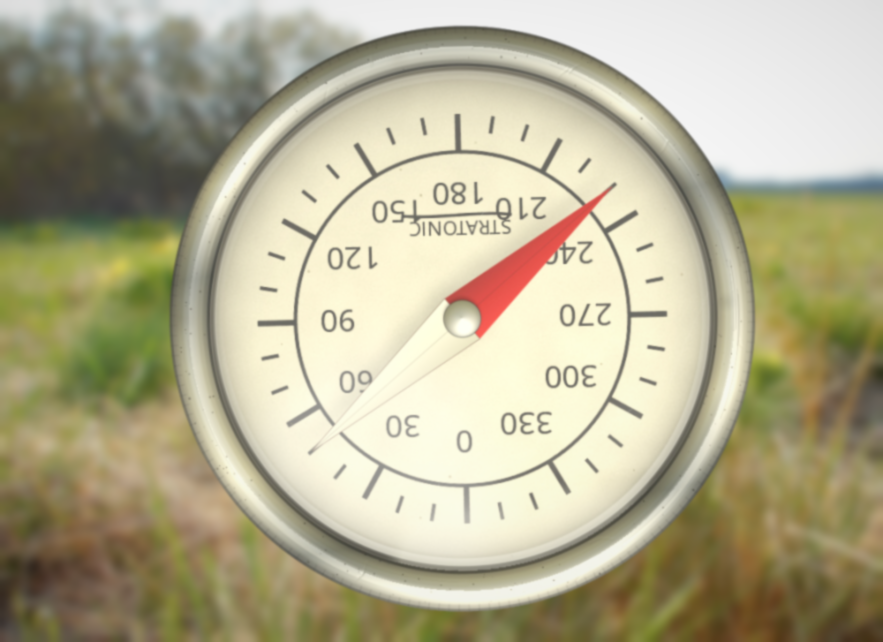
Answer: 230 °
